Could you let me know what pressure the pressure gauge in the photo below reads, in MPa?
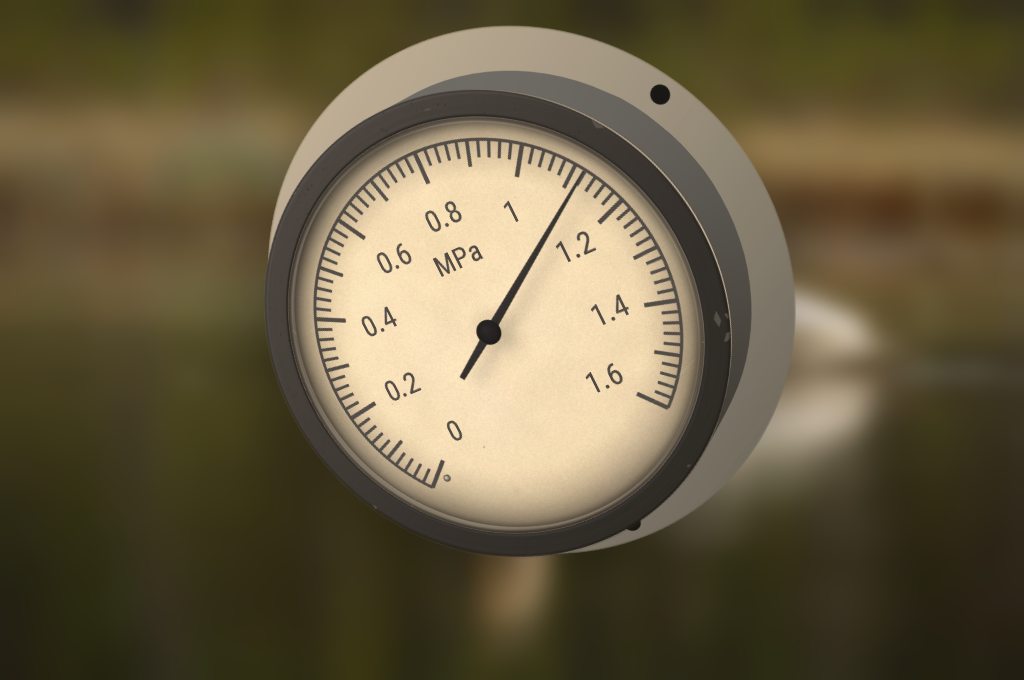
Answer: 1.12 MPa
